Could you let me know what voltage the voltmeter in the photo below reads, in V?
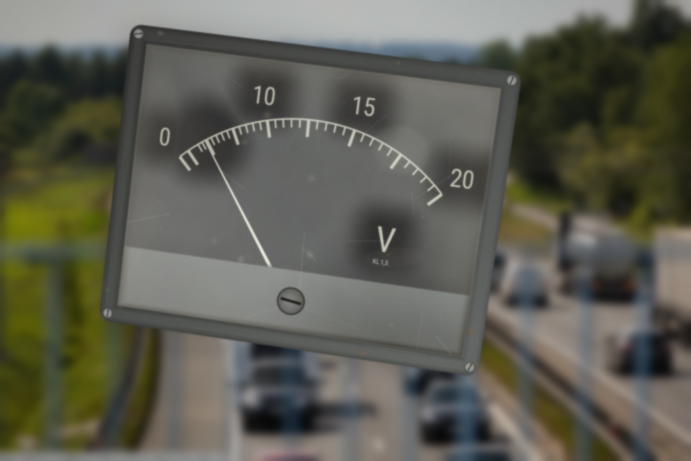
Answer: 5 V
